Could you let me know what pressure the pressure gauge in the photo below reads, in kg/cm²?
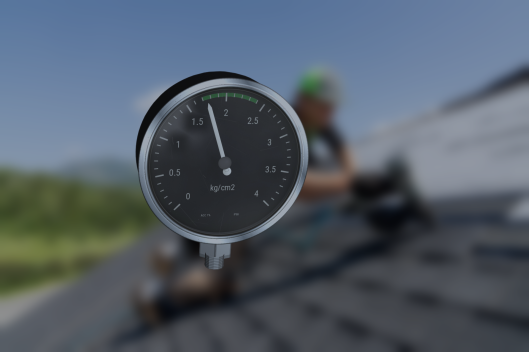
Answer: 1.75 kg/cm²
